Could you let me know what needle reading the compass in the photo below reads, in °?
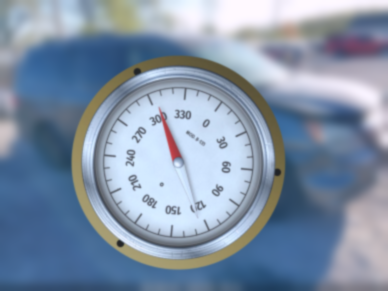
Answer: 305 °
